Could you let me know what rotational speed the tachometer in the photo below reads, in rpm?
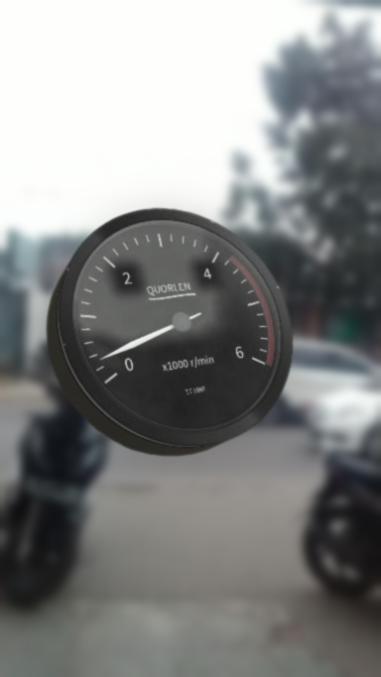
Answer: 300 rpm
